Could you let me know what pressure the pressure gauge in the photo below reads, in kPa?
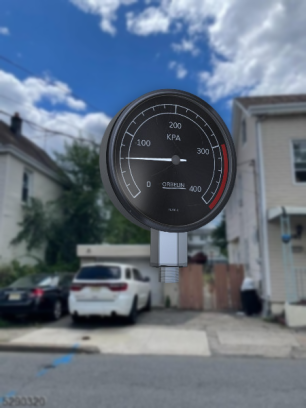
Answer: 60 kPa
